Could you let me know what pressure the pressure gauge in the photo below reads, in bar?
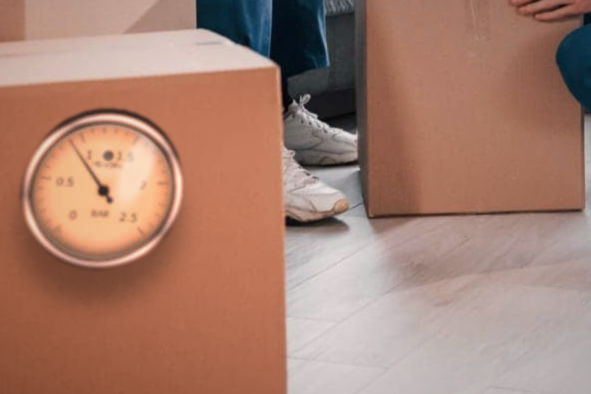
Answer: 0.9 bar
